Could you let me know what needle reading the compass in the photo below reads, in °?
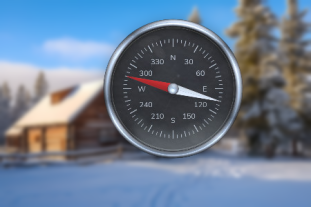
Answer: 285 °
